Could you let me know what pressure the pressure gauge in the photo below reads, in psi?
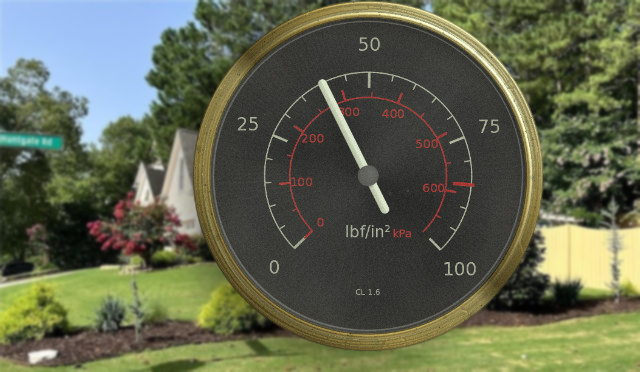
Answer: 40 psi
